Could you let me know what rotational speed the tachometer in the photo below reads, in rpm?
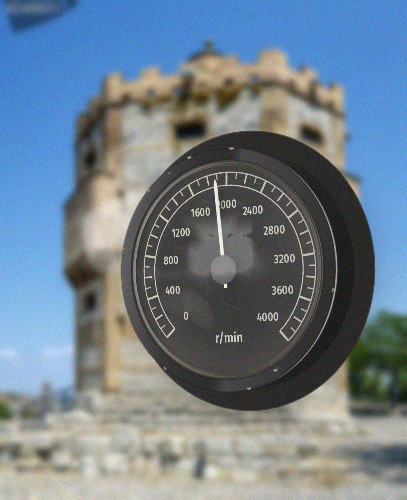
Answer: 1900 rpm
